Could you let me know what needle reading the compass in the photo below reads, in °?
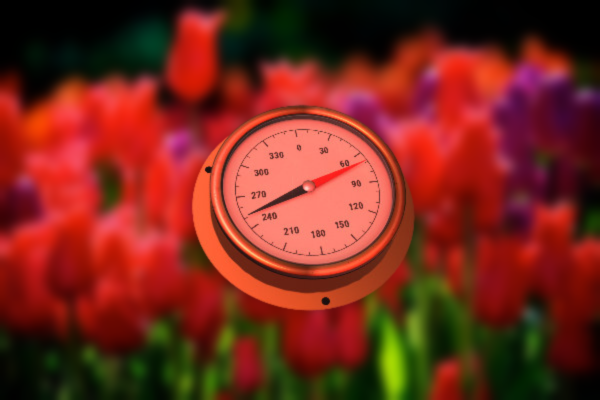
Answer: 70 °
